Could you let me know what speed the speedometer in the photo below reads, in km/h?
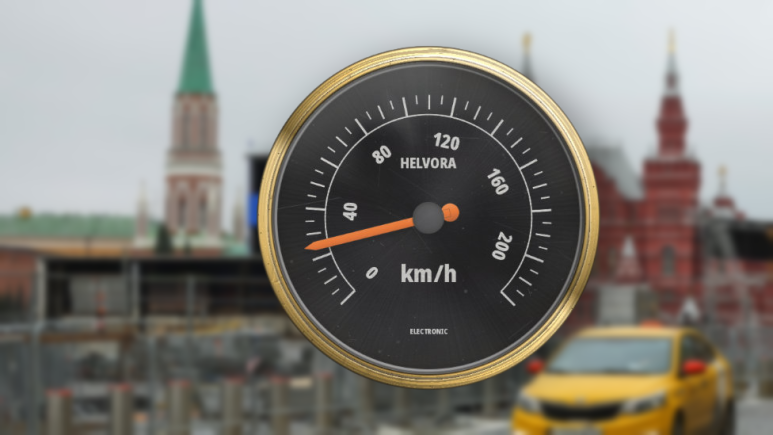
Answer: 25 km/h
